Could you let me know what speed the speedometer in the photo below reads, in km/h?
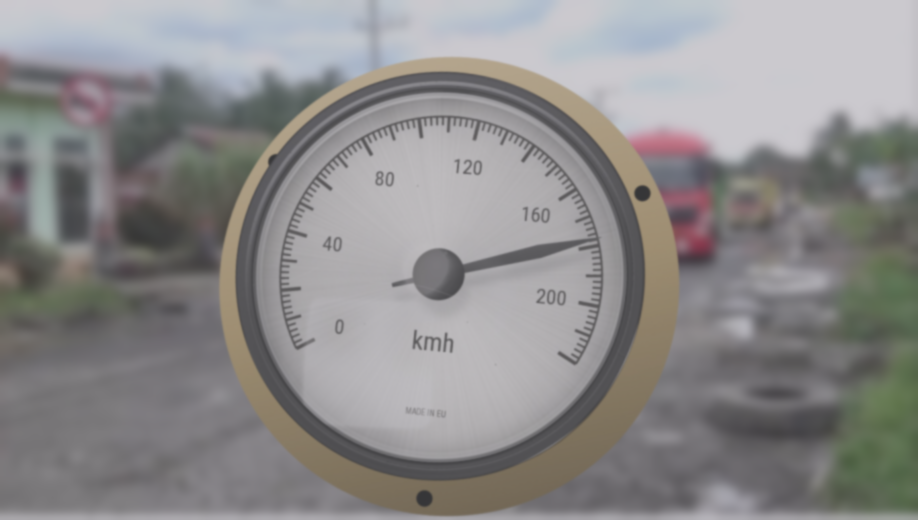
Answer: 178 km/h
